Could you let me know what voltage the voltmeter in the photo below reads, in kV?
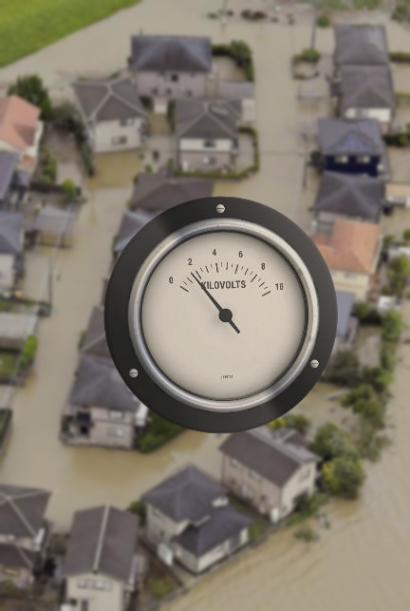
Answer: 1.5 kV
